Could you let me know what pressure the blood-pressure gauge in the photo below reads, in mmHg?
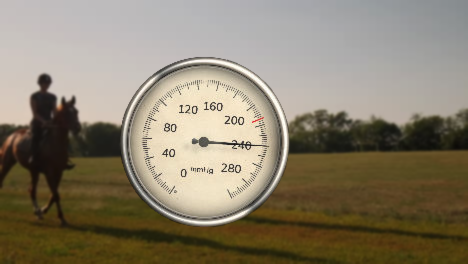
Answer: 240 mmHg
